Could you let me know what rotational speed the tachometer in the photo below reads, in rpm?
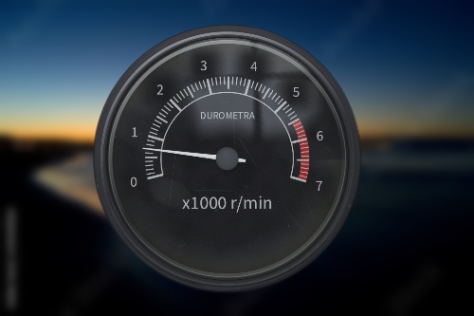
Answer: 700 rpm
